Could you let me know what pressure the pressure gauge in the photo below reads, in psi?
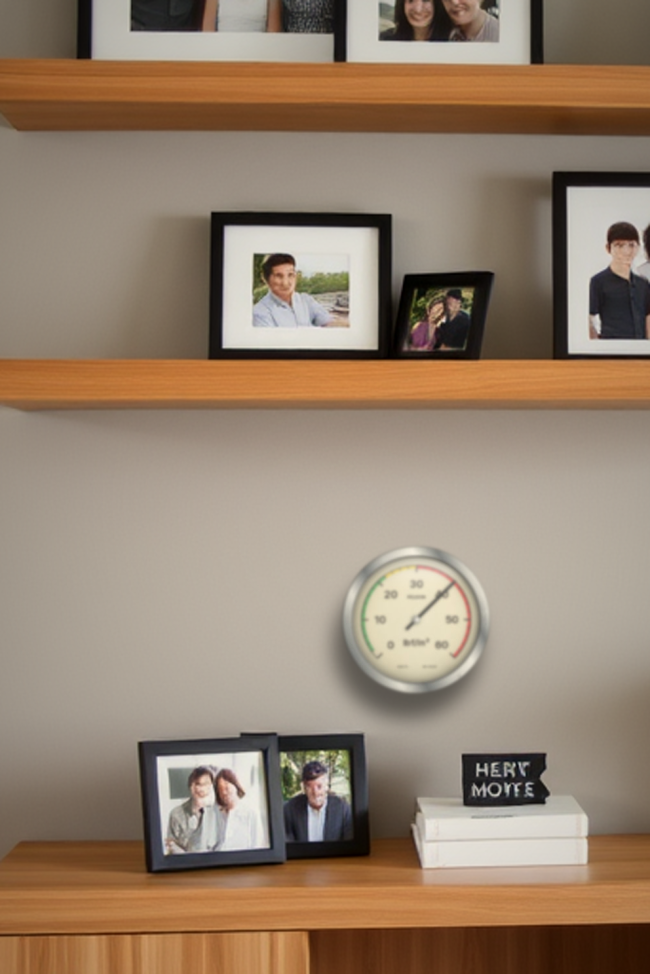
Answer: 40 psi
